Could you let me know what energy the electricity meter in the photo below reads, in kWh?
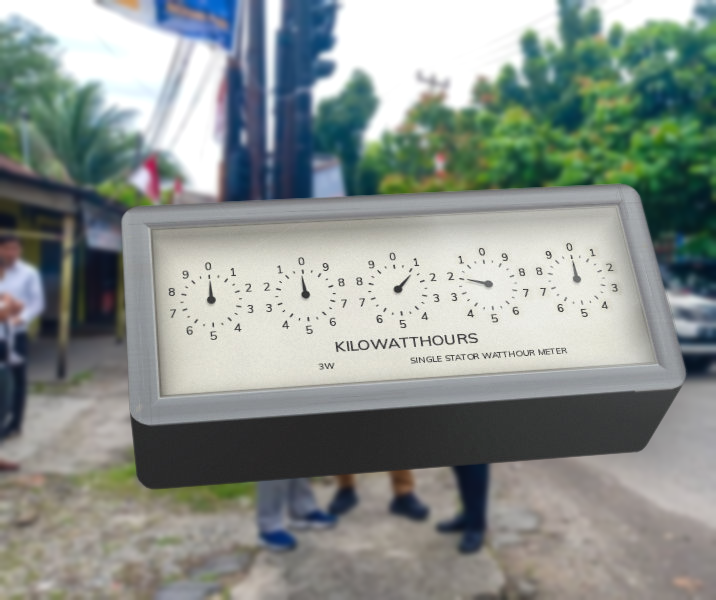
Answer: 120 kWh
